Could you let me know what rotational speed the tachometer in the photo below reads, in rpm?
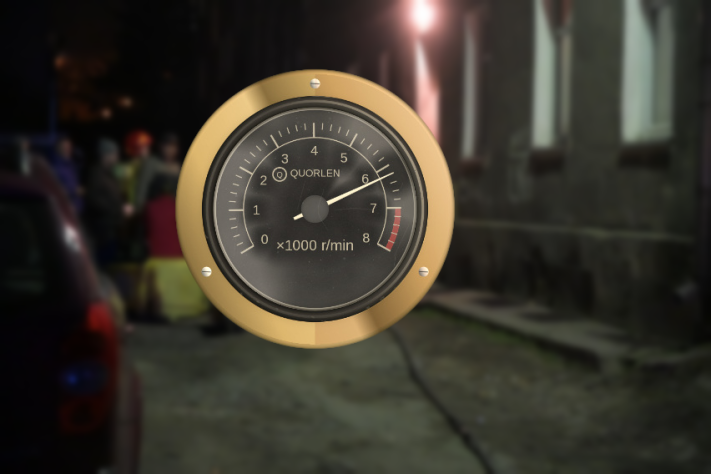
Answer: 6200 rpm
